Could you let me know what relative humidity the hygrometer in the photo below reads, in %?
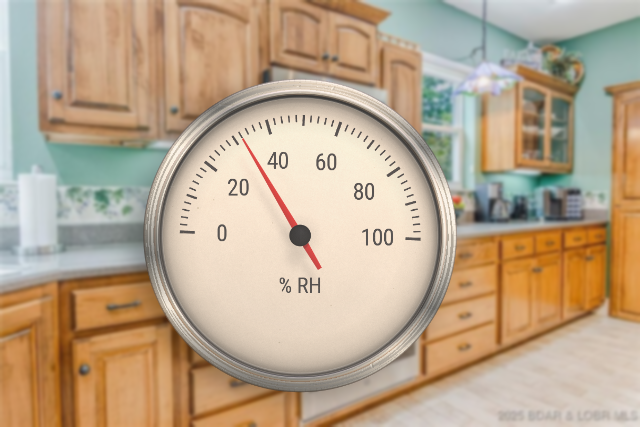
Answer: 32 %
